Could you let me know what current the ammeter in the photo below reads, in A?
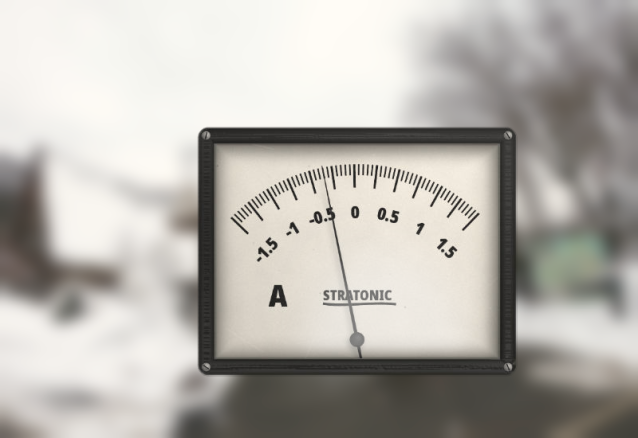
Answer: -0.35 A
